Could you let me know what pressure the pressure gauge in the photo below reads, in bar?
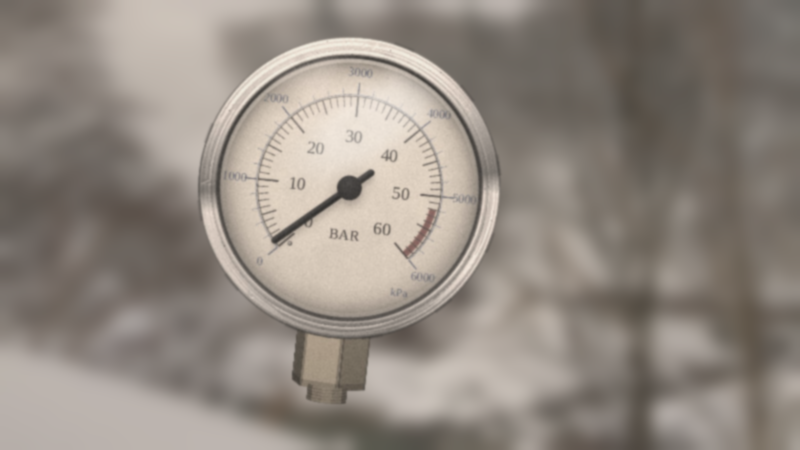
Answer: 1 bar
